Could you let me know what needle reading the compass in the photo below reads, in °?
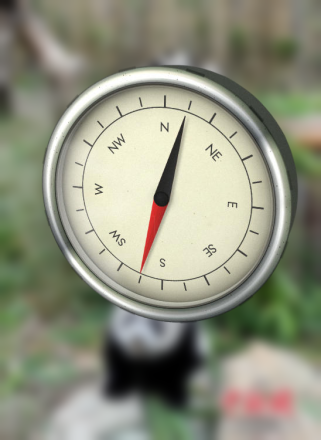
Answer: 195 °
